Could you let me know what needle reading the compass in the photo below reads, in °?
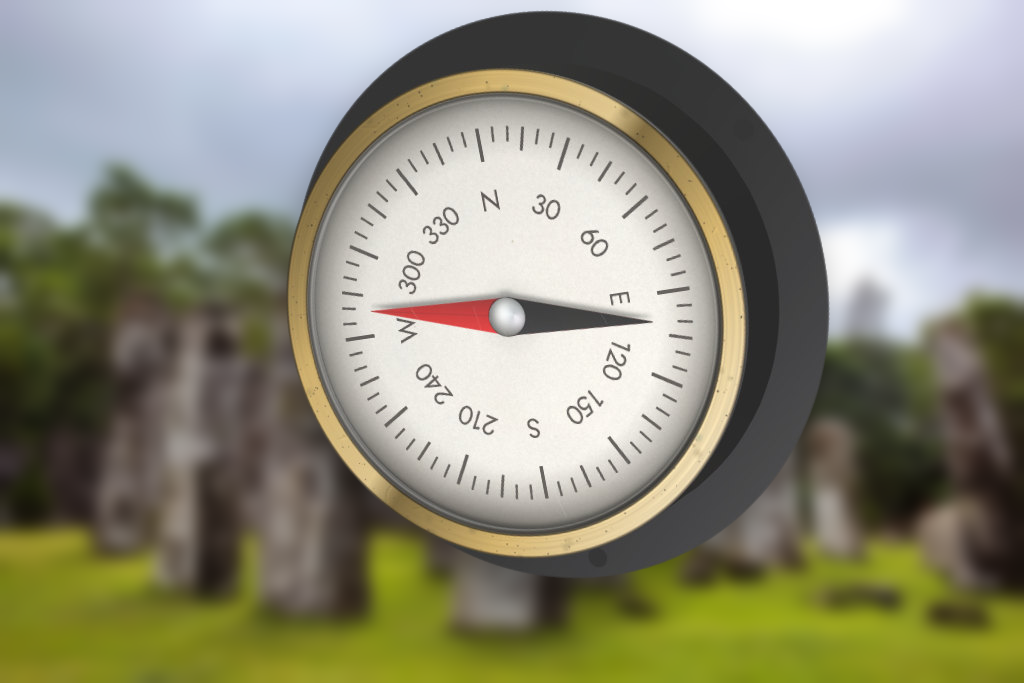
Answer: 280 °
